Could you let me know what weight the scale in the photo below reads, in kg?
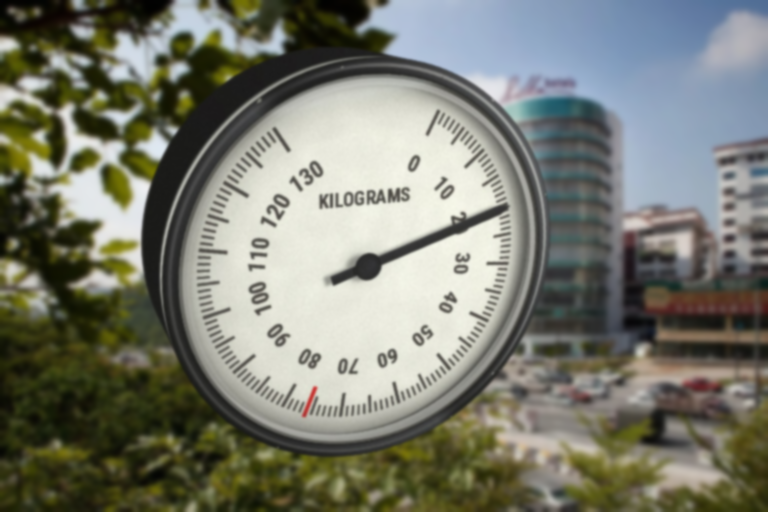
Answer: 20 kg
